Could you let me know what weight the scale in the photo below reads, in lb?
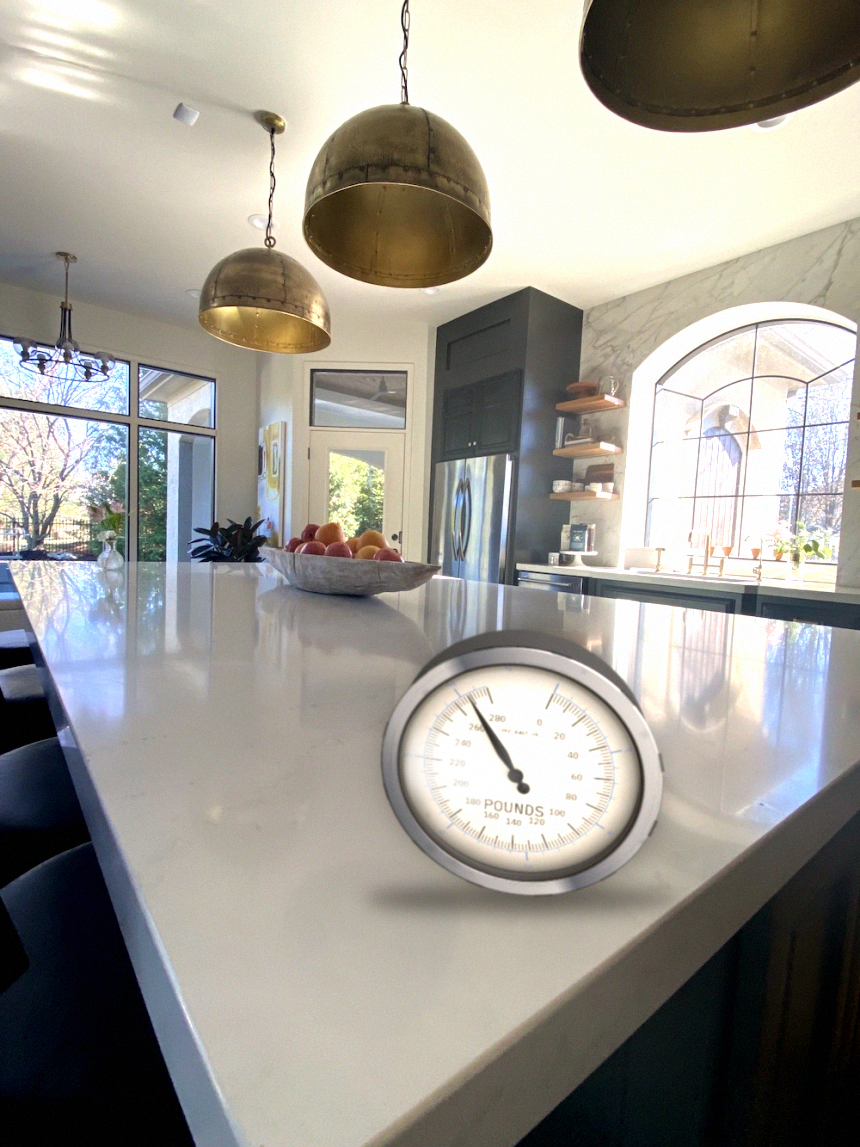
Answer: 270 lb
